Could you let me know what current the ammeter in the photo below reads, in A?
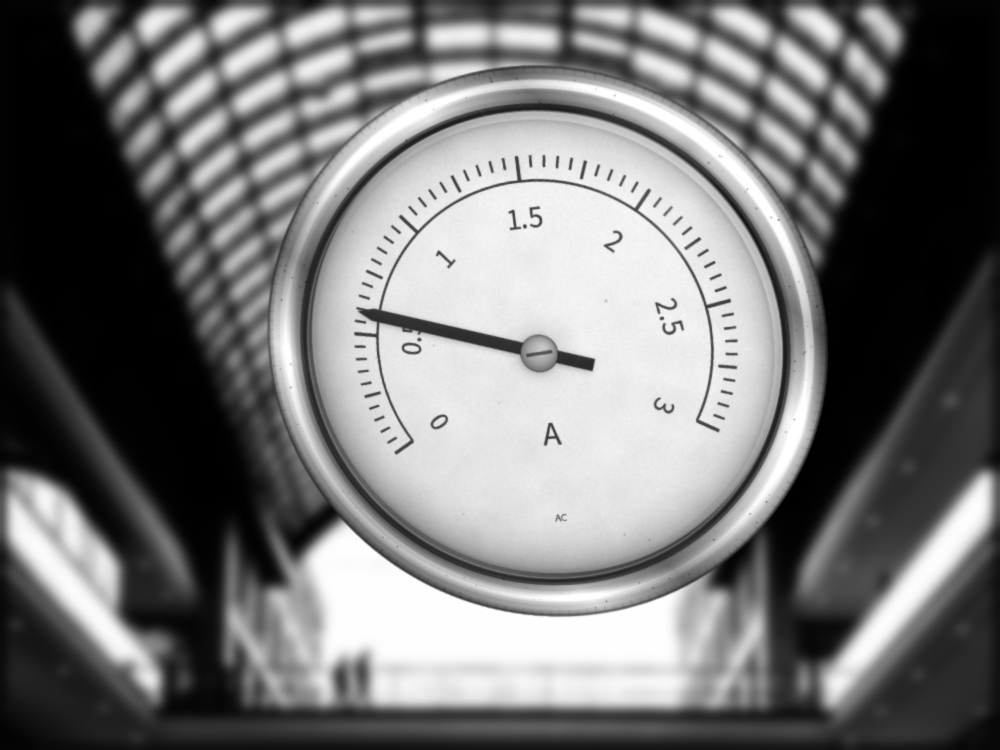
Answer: 0.6 A
